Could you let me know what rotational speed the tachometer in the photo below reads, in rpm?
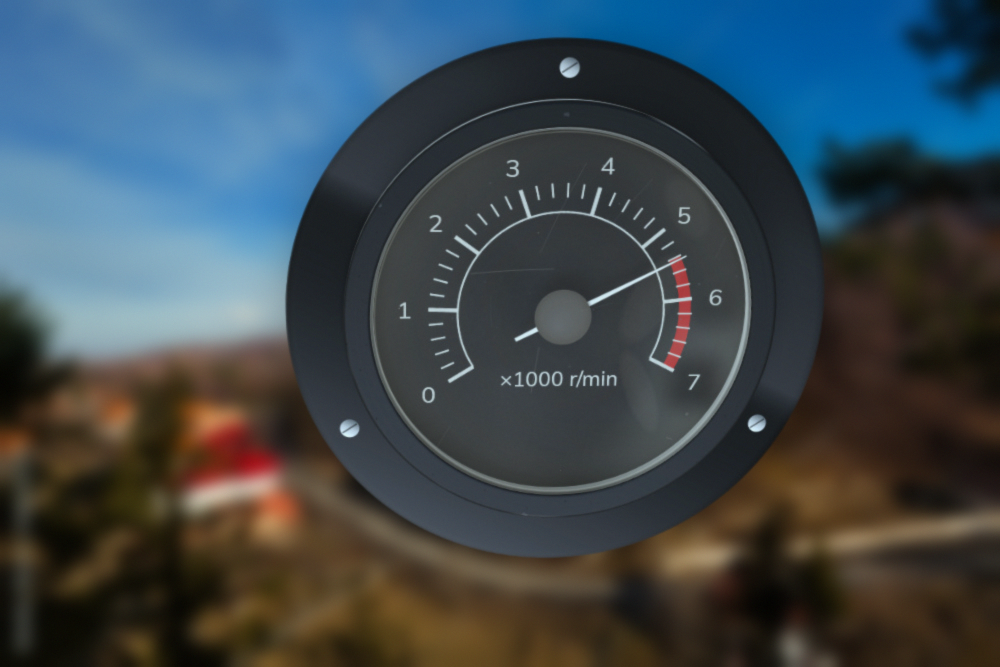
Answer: 5400 rpm
